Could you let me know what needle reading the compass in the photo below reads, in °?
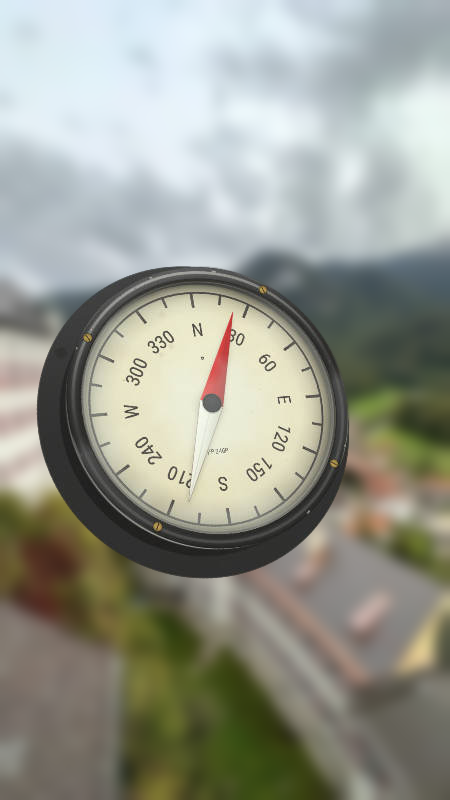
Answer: 22.5 °
